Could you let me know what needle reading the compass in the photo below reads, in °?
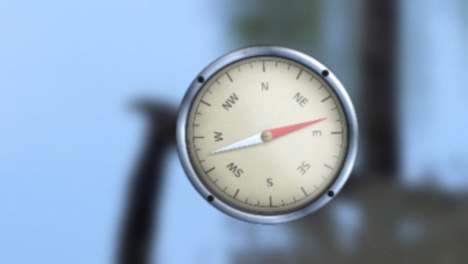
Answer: 75 °
